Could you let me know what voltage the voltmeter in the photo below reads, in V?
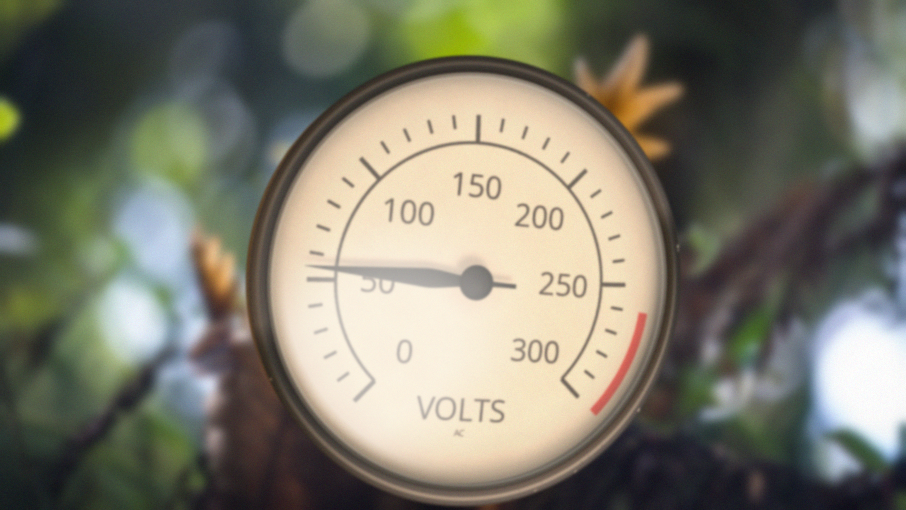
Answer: 55 V
